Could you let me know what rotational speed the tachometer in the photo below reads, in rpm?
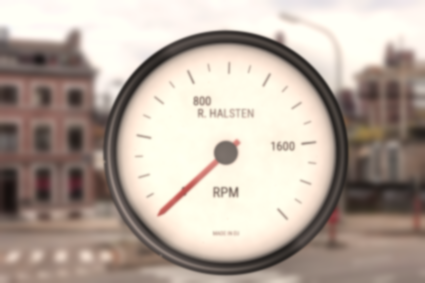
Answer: 0 rpm
